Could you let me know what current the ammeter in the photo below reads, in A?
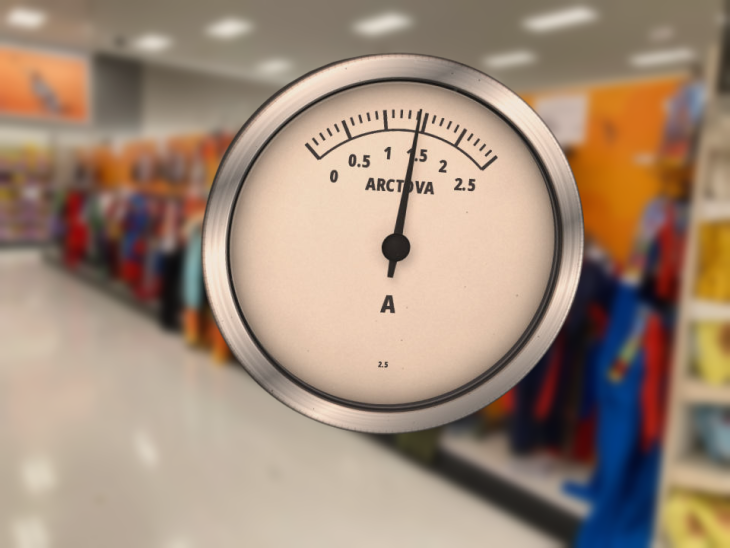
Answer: 1.4 A
